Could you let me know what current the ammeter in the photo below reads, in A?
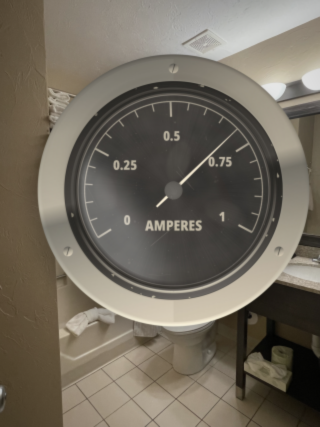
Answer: 0.7 A
